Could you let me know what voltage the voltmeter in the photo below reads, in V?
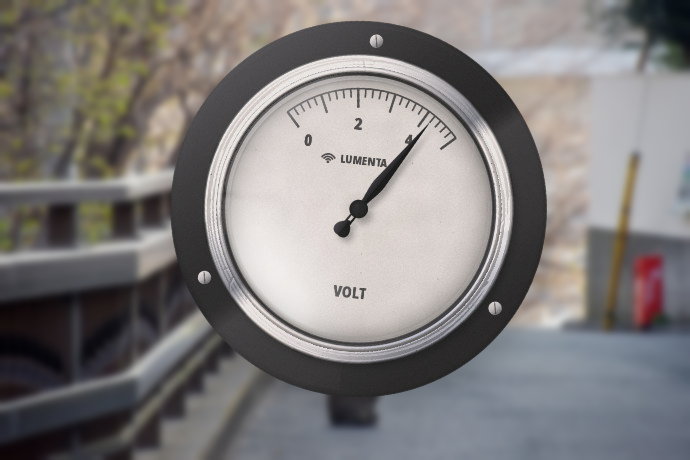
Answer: 4.2 V
